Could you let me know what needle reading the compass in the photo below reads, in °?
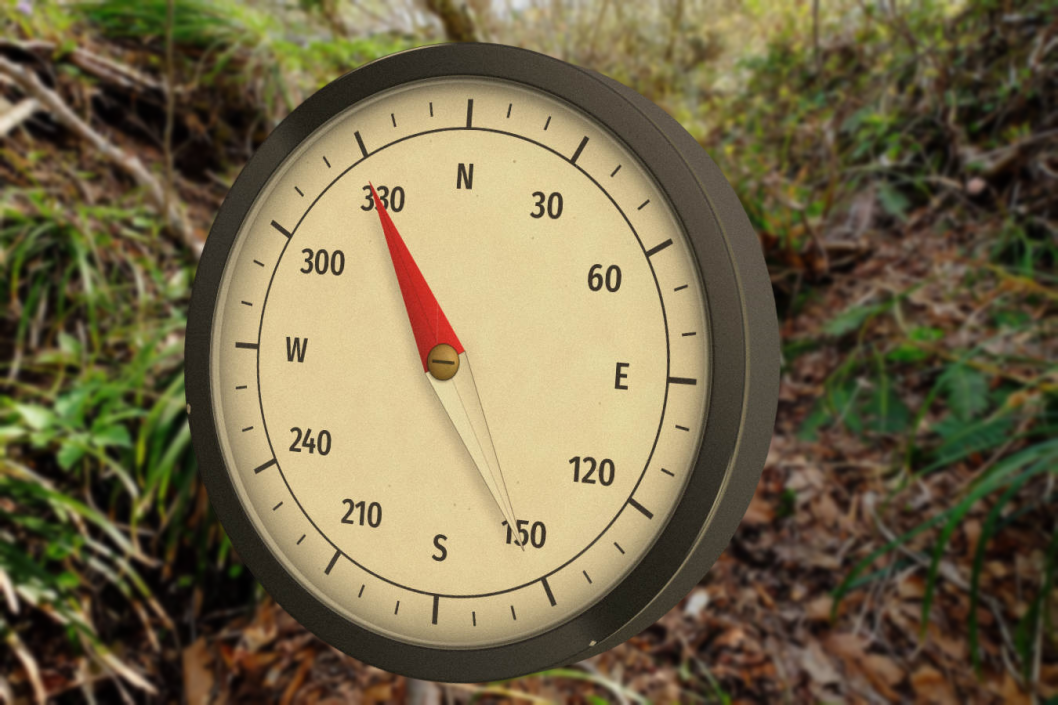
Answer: 330 °
